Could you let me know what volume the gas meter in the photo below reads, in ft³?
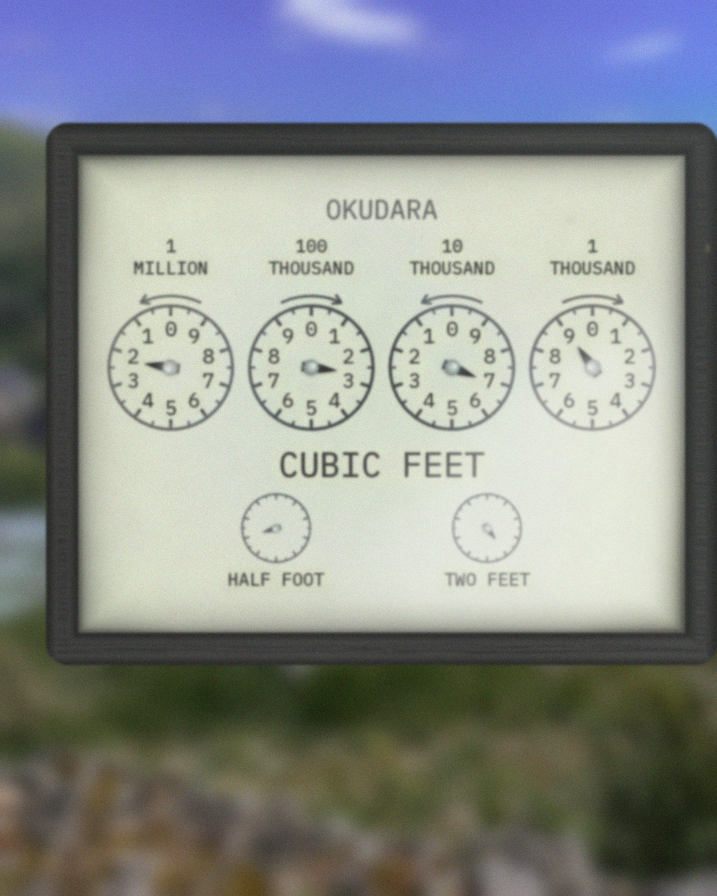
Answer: 226900 ft³
